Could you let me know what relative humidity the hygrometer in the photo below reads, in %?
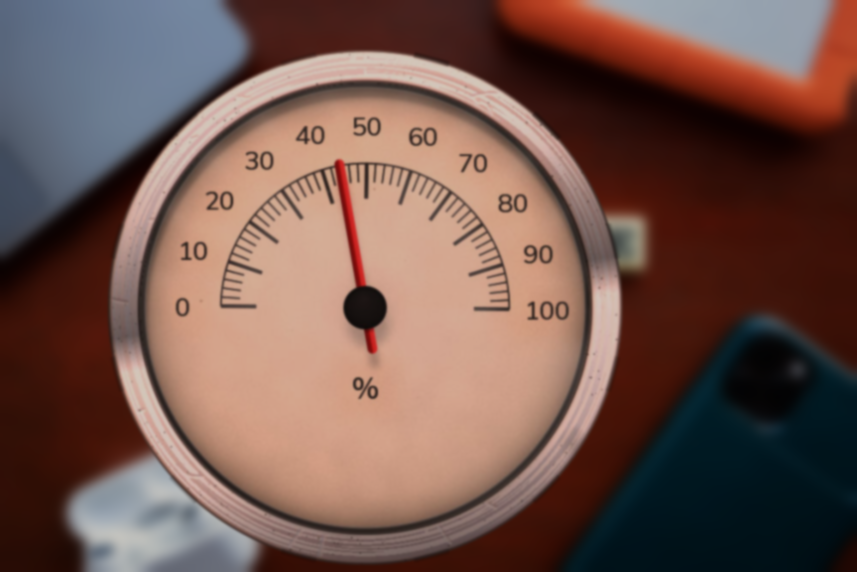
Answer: 44 %
